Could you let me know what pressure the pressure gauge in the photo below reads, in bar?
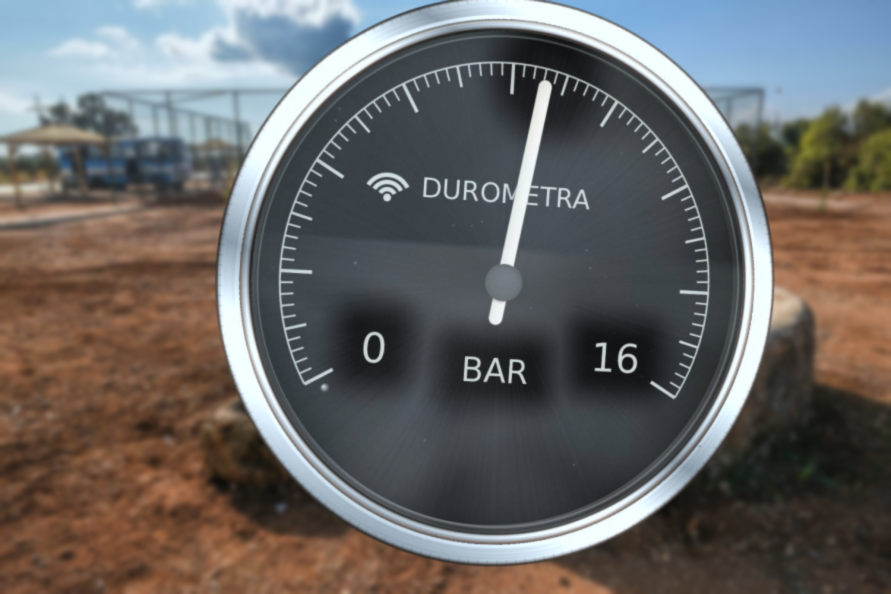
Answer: 8.6 bar
